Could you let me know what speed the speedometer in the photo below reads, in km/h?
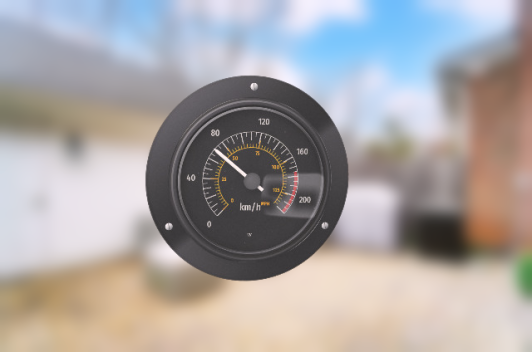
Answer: 70 km/h
